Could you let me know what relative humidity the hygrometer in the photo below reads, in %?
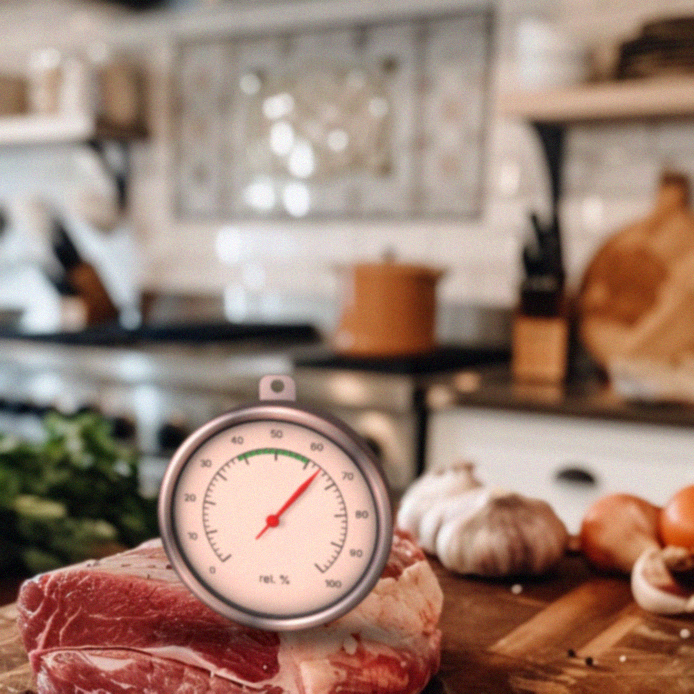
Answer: 64 %
